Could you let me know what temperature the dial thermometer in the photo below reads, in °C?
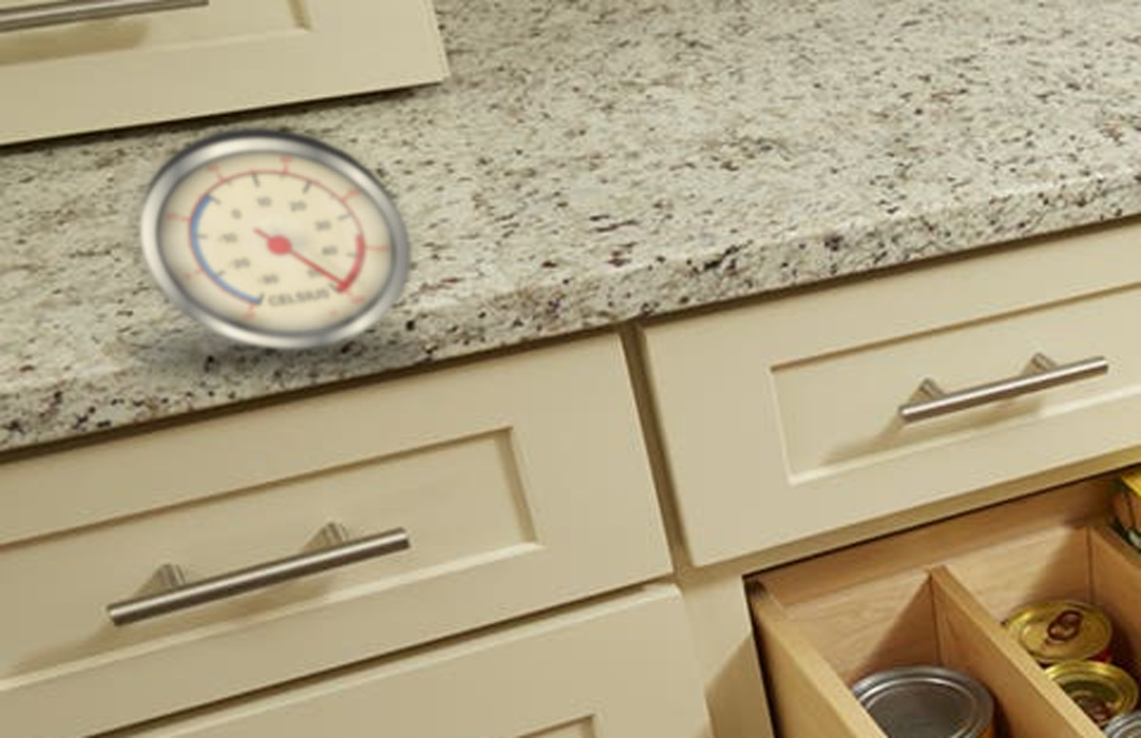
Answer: 47.5 °C
